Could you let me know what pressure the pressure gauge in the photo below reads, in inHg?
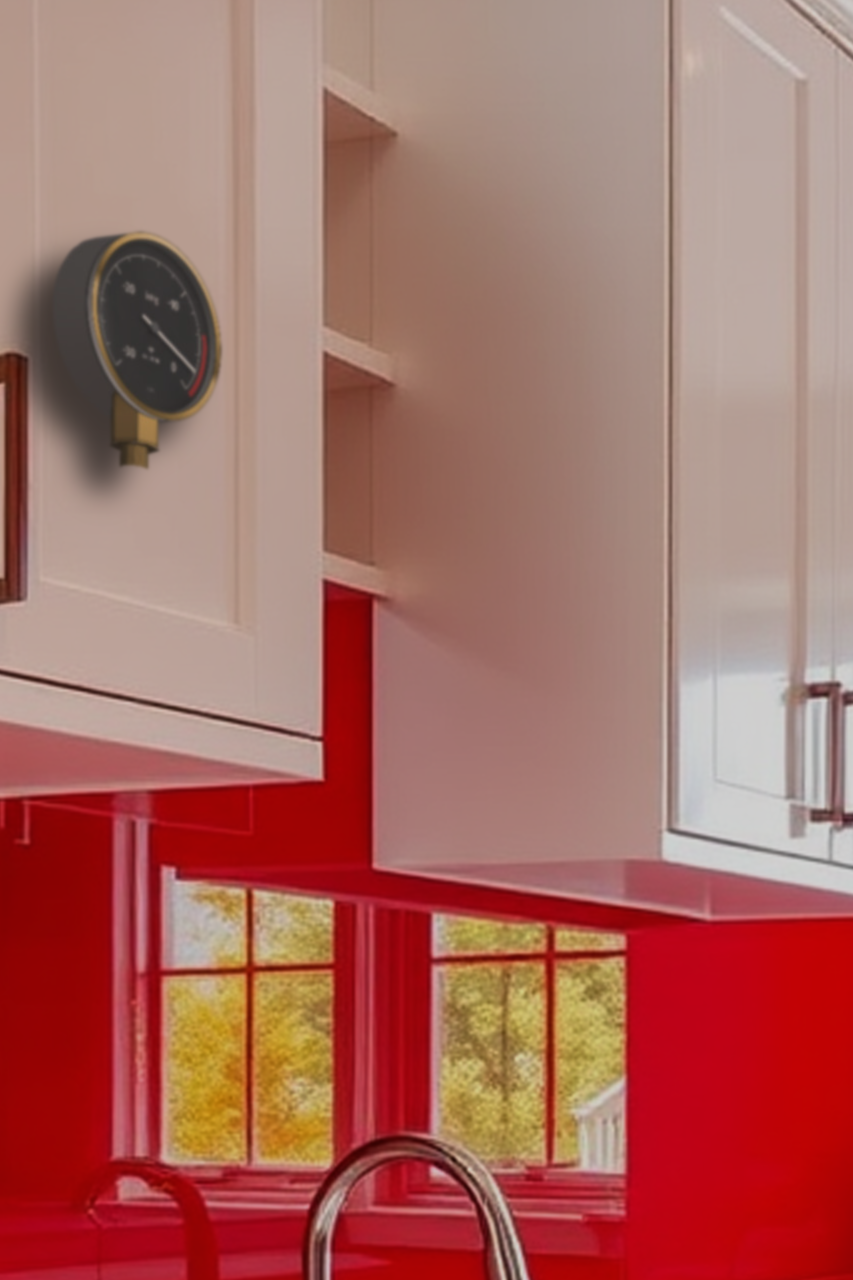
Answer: -2 inHg
